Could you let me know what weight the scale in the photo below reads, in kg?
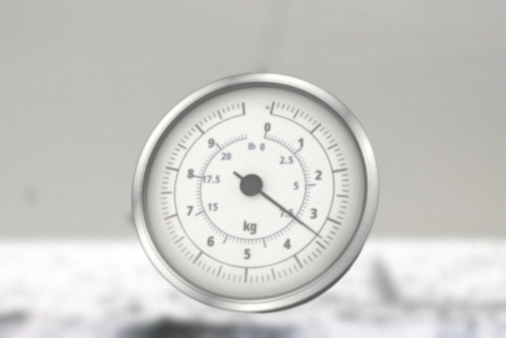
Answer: 3.4 kg
